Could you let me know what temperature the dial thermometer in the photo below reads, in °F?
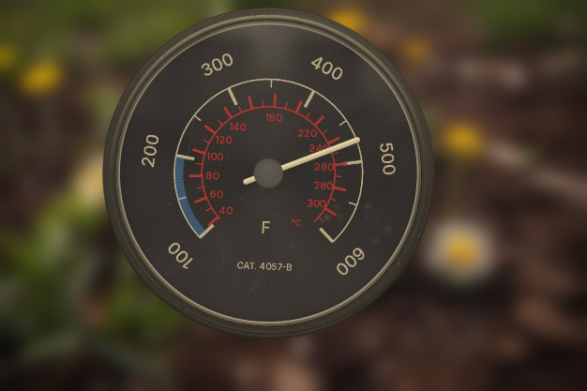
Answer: 475 °F
